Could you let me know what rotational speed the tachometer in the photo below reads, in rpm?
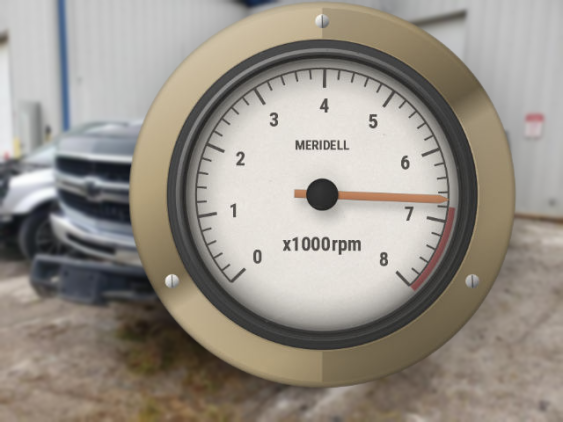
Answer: 6700 rpm
